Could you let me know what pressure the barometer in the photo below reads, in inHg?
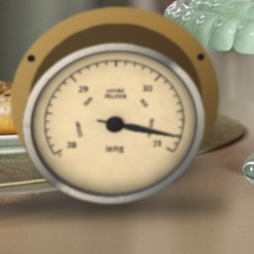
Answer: 30.8 inHg
